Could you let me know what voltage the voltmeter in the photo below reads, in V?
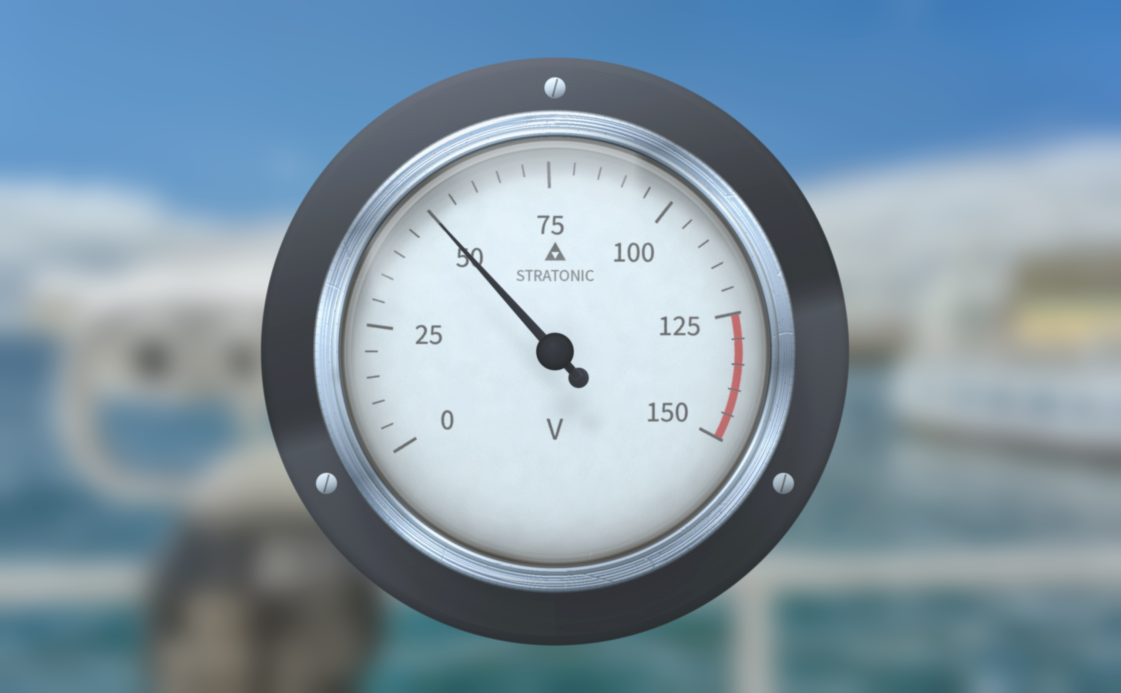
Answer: 50 V
